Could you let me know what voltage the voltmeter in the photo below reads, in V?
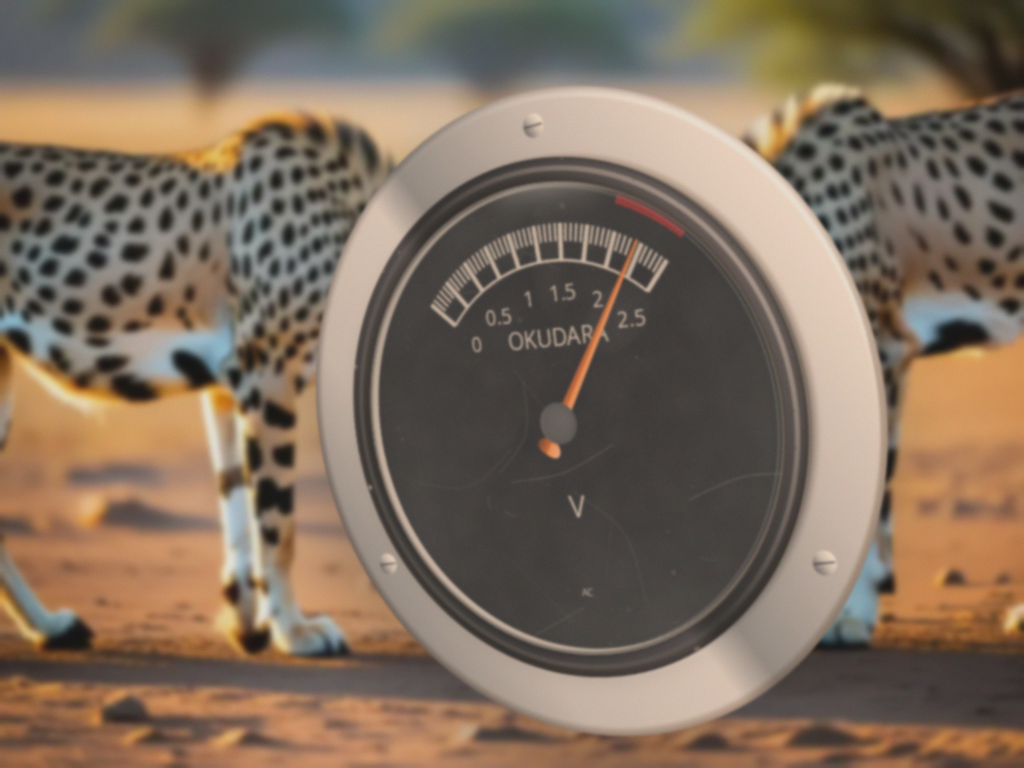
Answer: 2.25 V
